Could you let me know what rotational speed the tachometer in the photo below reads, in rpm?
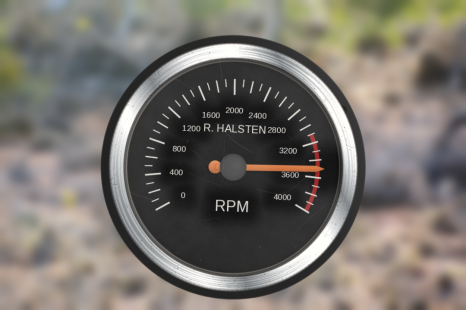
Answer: 3500 rpm
